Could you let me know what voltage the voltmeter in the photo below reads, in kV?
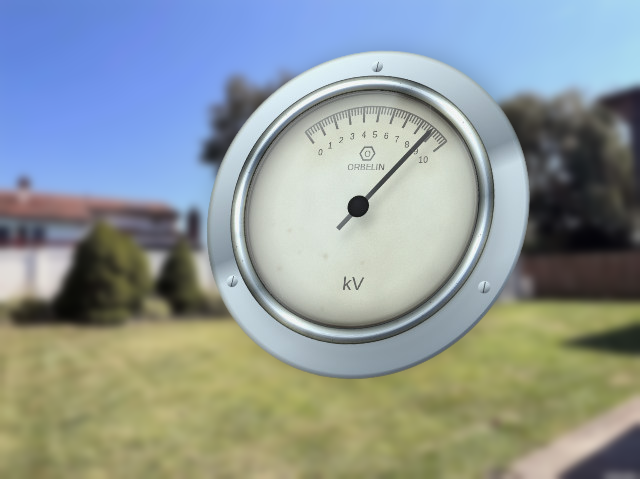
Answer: 9 kV
